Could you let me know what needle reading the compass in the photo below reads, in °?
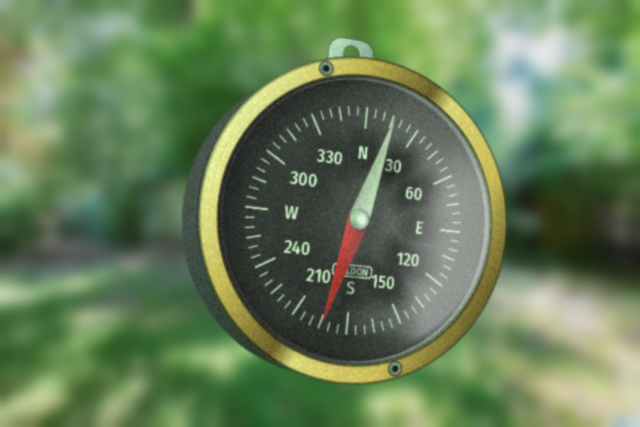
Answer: 195 °
